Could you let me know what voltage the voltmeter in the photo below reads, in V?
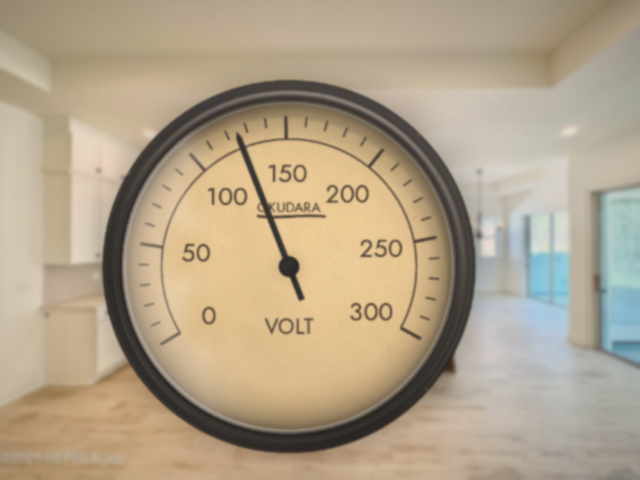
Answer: 125 V
